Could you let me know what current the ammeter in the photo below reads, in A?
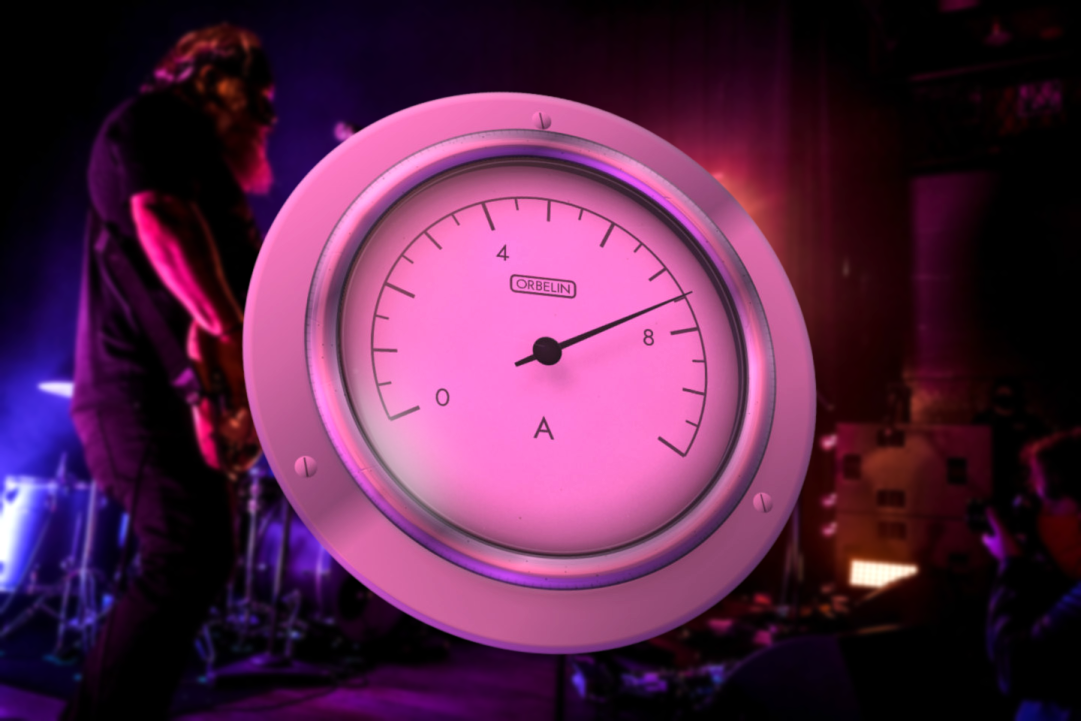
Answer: 7.5 A
